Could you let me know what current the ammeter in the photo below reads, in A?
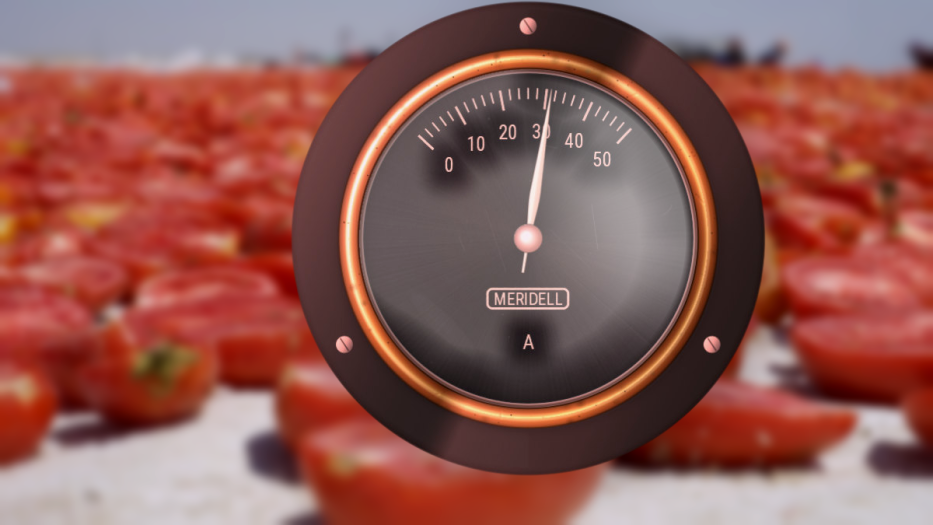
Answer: 31 A
